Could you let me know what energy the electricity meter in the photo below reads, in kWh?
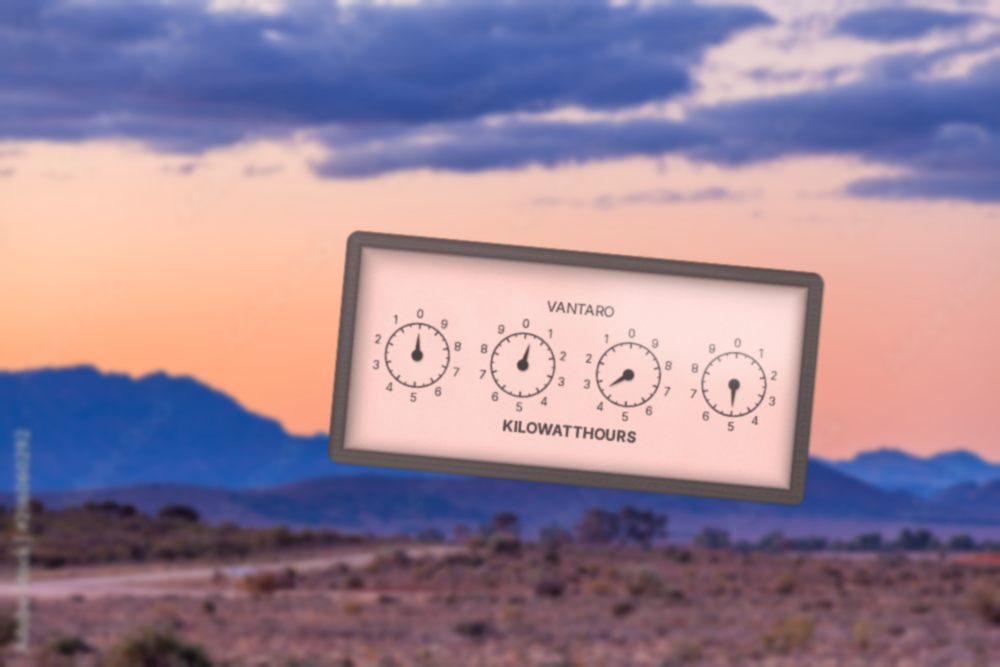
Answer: 35 kWh
